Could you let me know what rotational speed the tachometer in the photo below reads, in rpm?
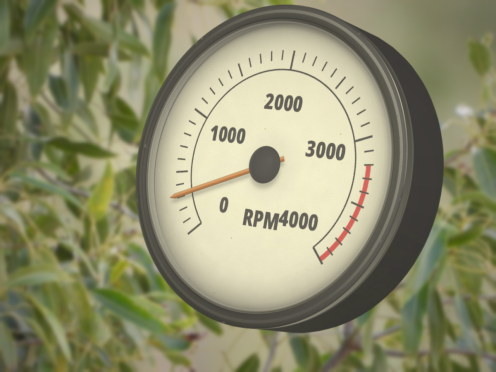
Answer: 300 rpm
